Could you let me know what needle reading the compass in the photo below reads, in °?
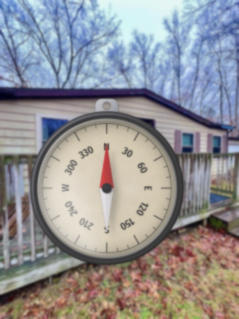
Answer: 0 °
